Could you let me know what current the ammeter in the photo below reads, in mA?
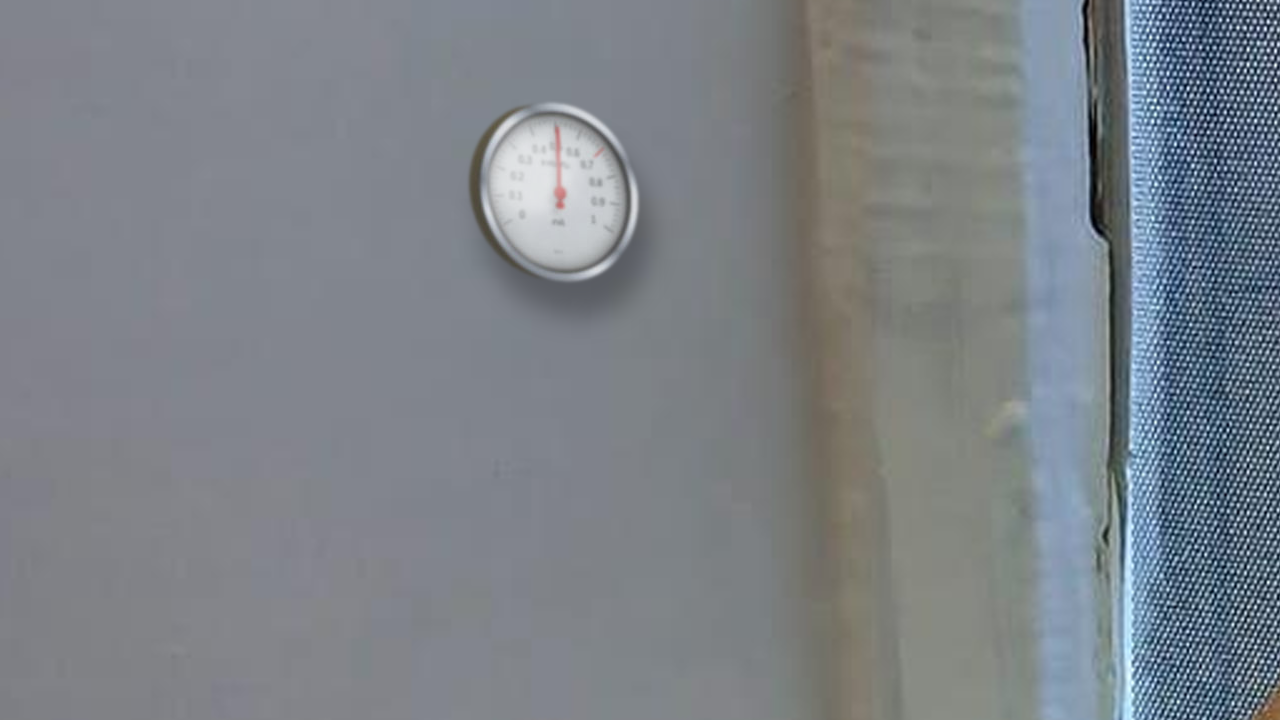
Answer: 0.5 mA
